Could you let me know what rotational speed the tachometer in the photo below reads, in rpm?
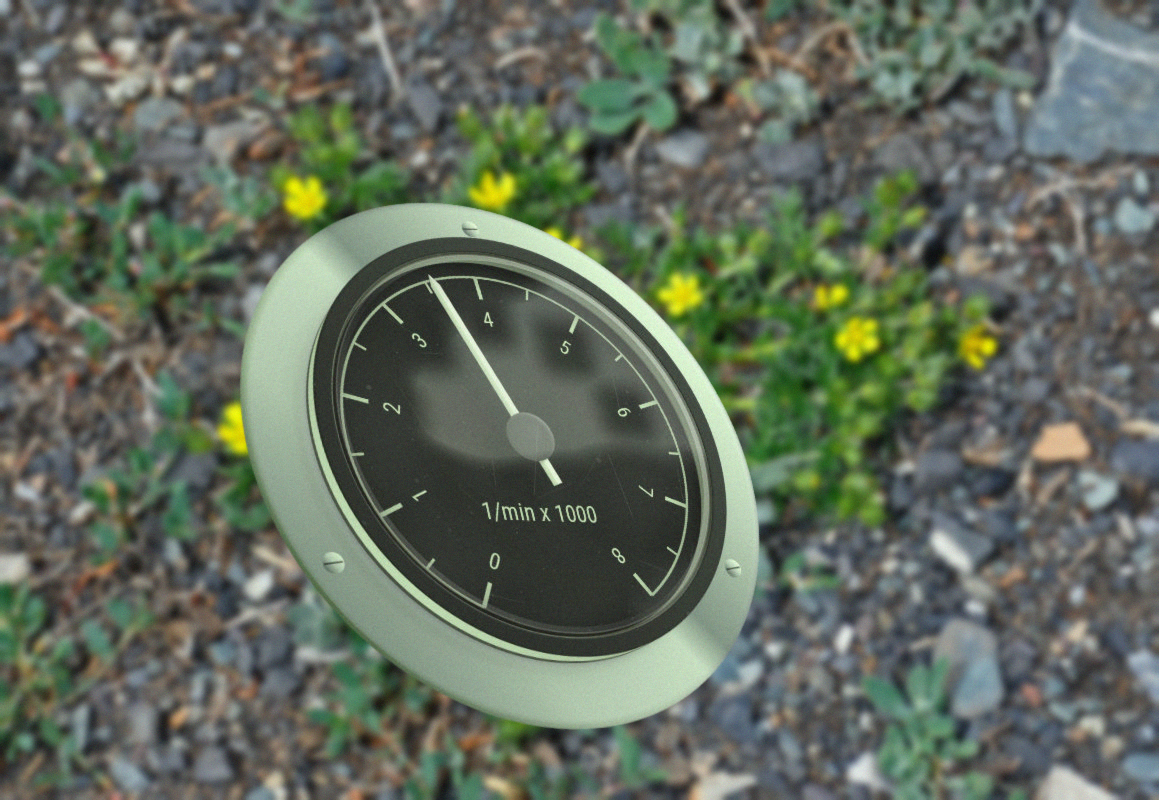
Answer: 3500 rpm
